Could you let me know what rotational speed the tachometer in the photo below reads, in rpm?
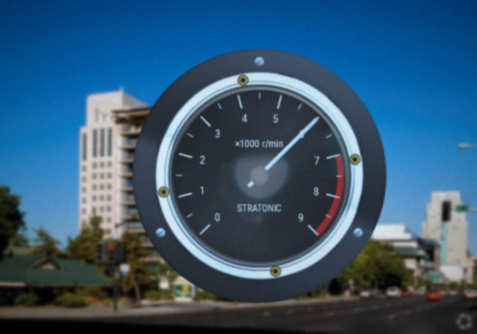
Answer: 6000 rpm
